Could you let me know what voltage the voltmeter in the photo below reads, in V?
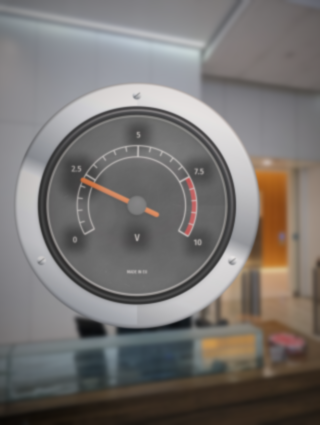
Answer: 2.25 V
